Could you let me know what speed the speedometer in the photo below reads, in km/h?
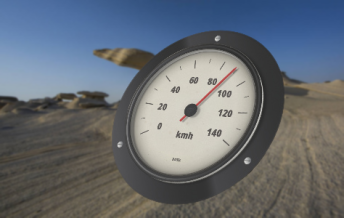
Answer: 90 km/h
